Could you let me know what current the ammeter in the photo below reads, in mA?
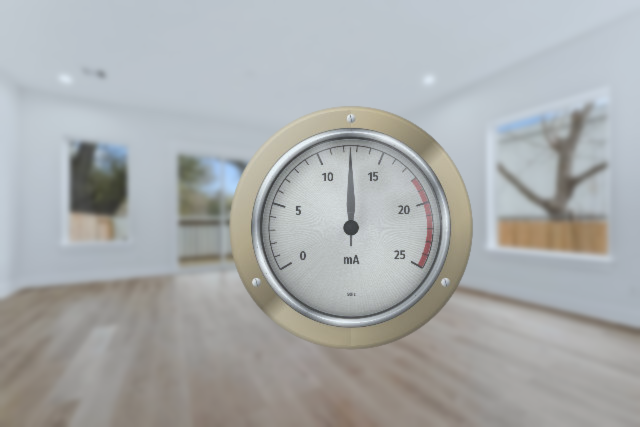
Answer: 12.5 mA
